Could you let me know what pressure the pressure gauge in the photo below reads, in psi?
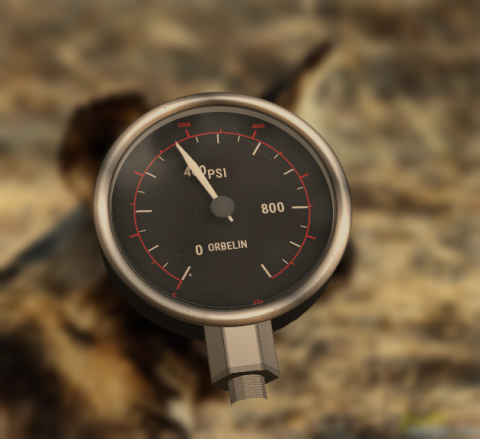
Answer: 400 psi
